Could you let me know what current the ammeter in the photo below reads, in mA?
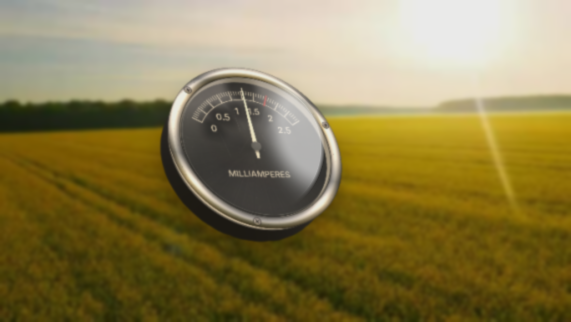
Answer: 1.25 mA
